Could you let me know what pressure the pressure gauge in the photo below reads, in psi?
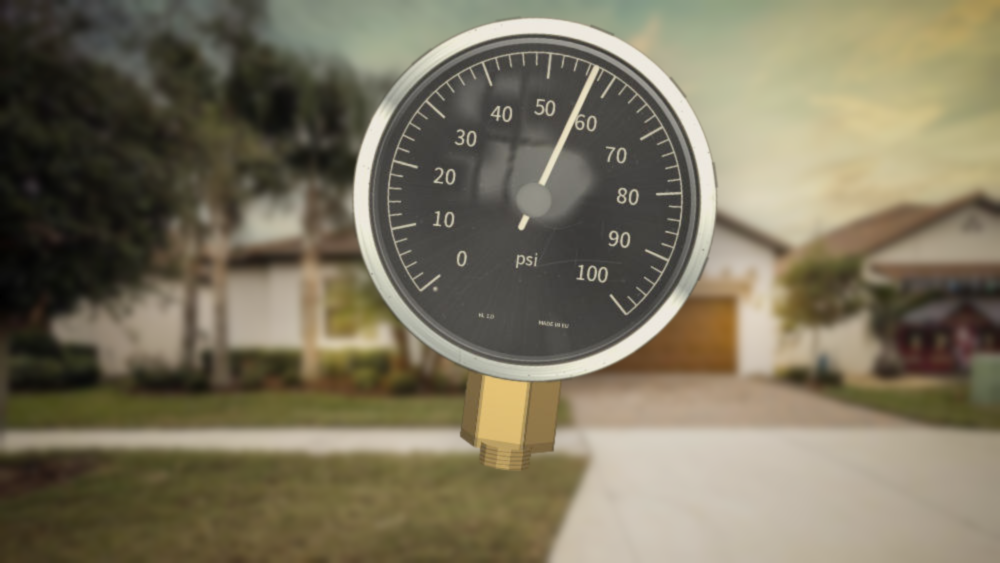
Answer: 57 psi
